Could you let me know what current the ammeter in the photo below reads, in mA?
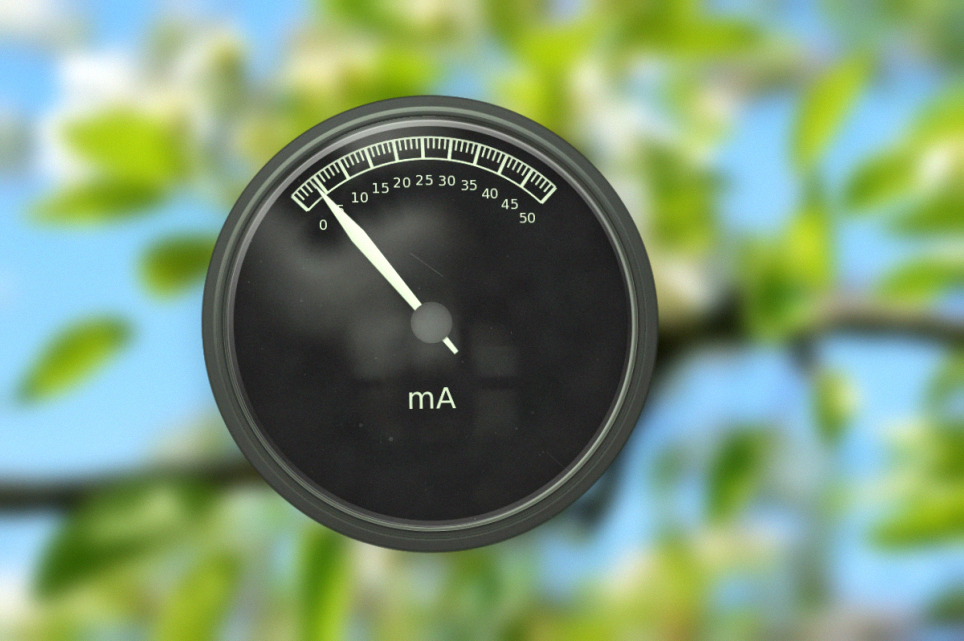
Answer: 4 mA
